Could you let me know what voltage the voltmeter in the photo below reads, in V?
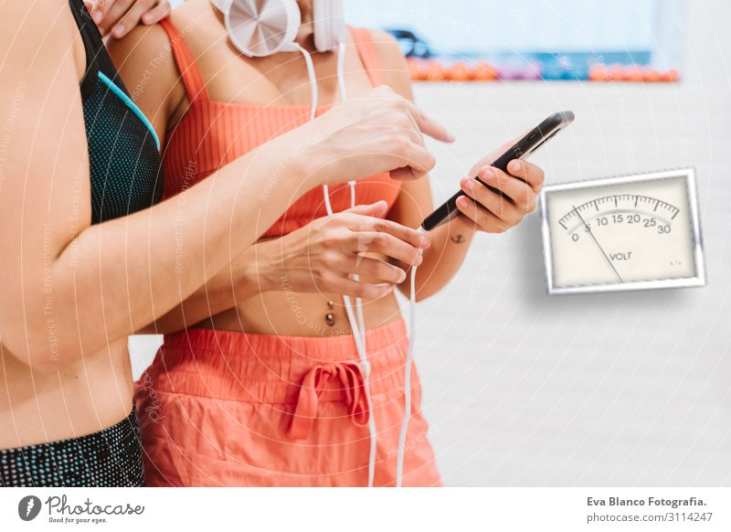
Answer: 5 V
